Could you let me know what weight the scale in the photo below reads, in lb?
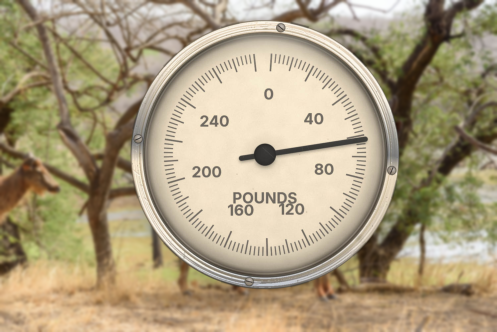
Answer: 62 lb
